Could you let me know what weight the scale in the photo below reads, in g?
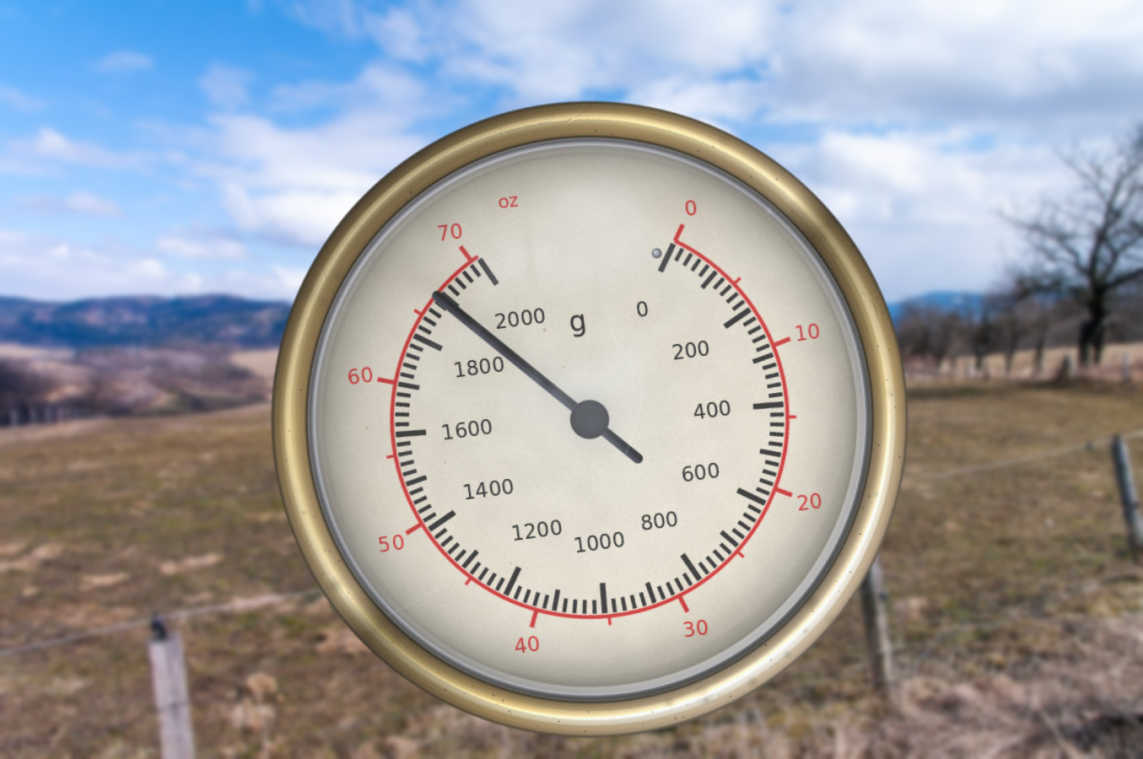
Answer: 1890 g
